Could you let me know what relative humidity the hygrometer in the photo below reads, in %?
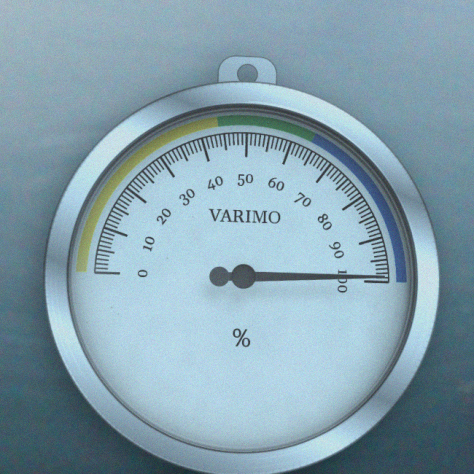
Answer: 99 %
